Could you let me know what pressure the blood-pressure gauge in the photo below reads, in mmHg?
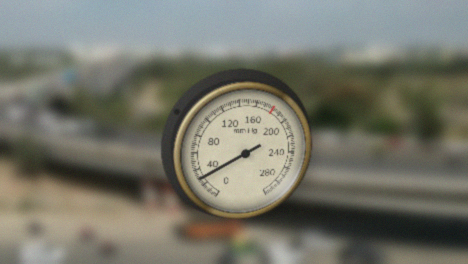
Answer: 30 mmHg
